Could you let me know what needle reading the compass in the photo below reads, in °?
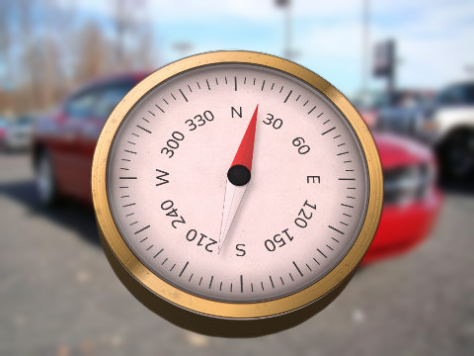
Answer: 15 °
